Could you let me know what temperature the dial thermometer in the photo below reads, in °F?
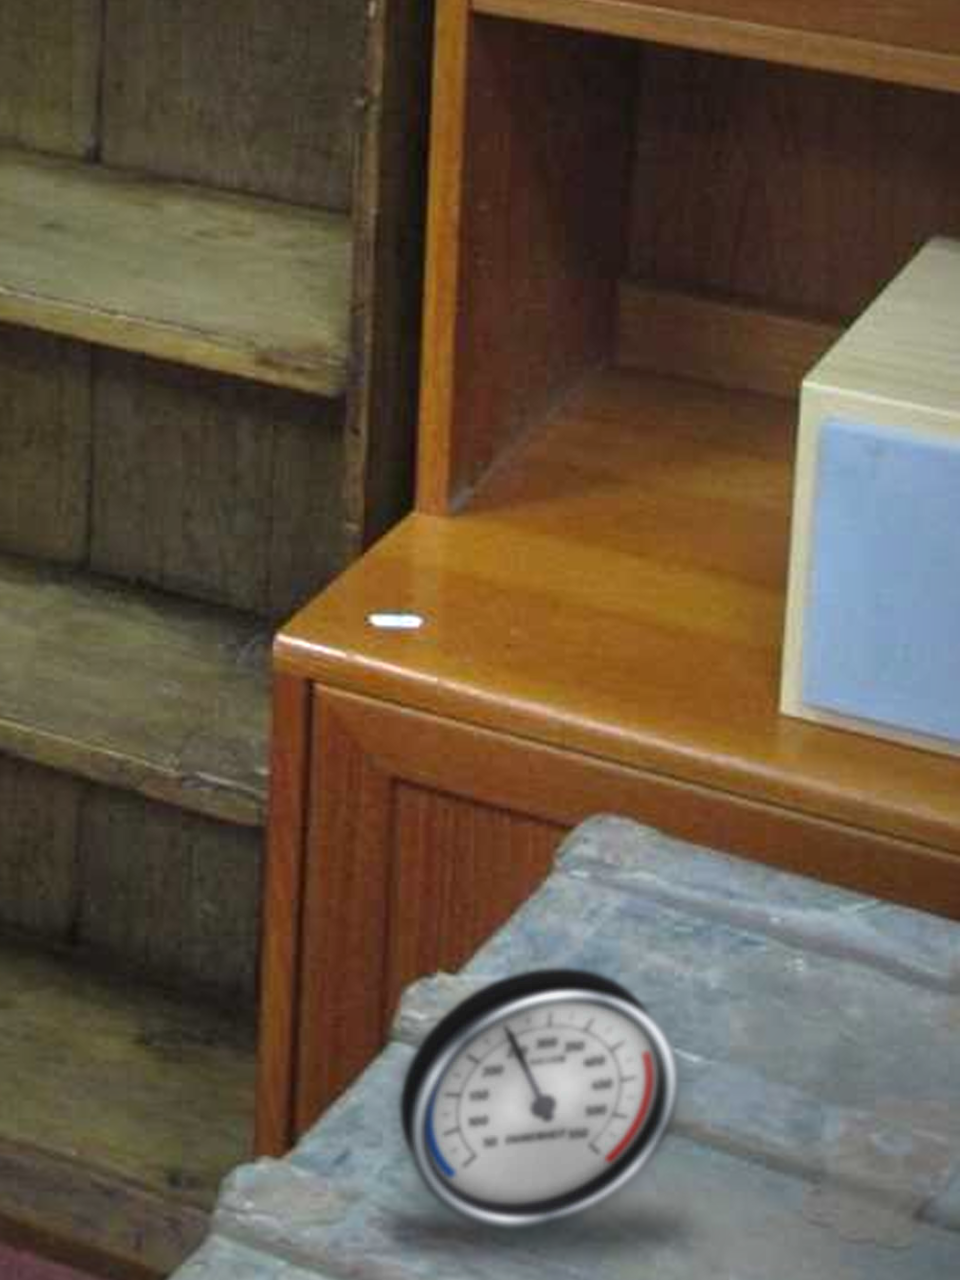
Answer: 250 °F
